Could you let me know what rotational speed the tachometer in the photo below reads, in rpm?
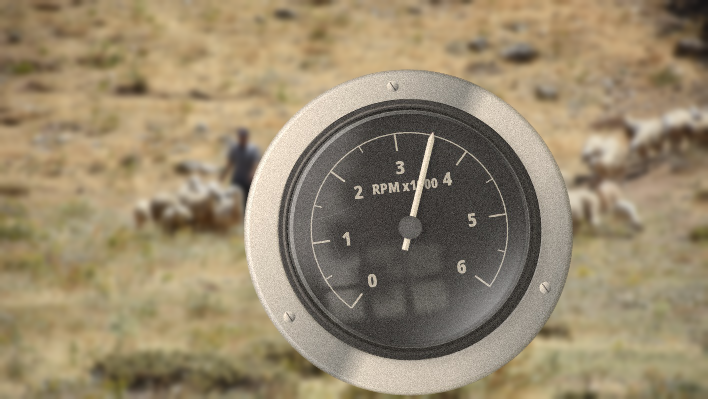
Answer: 3500 rpm
